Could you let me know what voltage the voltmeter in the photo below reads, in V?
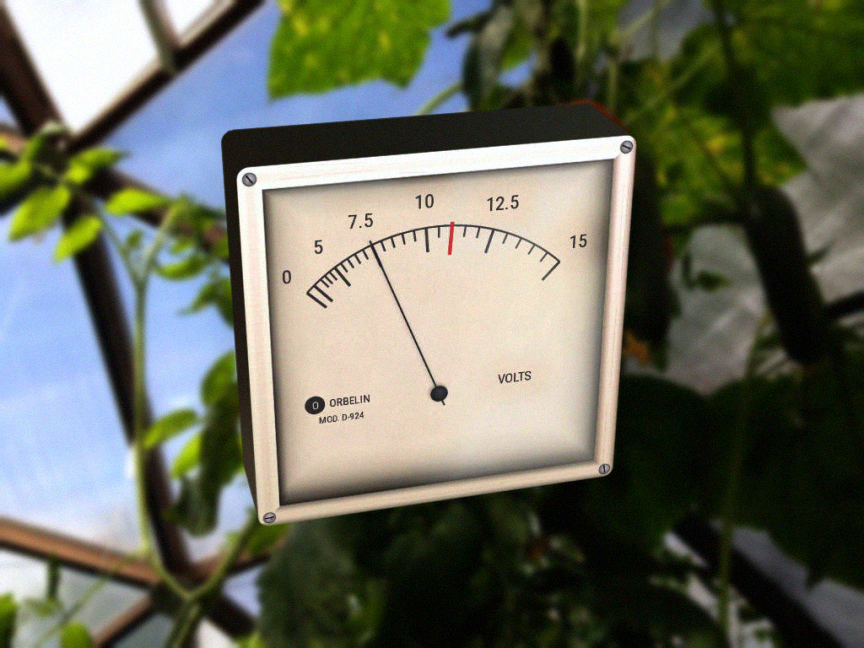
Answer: 7.5 V
